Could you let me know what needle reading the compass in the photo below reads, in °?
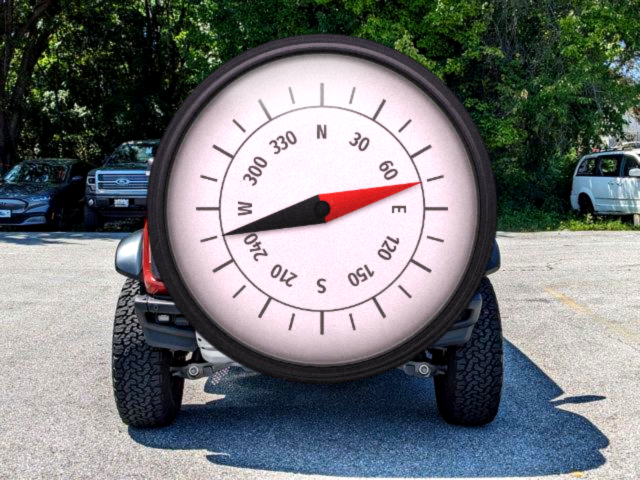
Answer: 75 °
